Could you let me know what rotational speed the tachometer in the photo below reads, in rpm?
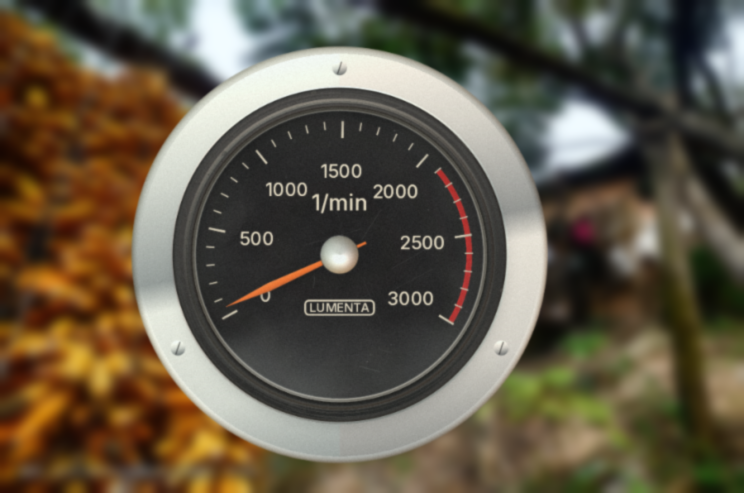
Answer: 50 rpm
